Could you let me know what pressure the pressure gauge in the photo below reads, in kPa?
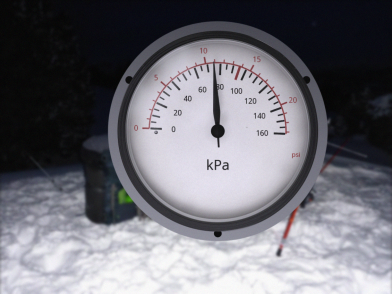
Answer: 75 kPa
